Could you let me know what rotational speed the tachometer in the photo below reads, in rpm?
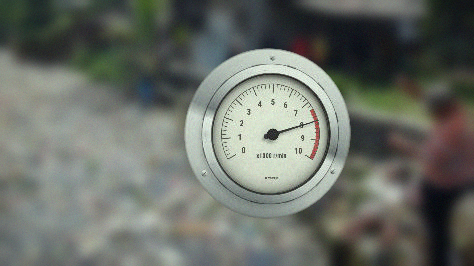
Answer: 8000 rpm
